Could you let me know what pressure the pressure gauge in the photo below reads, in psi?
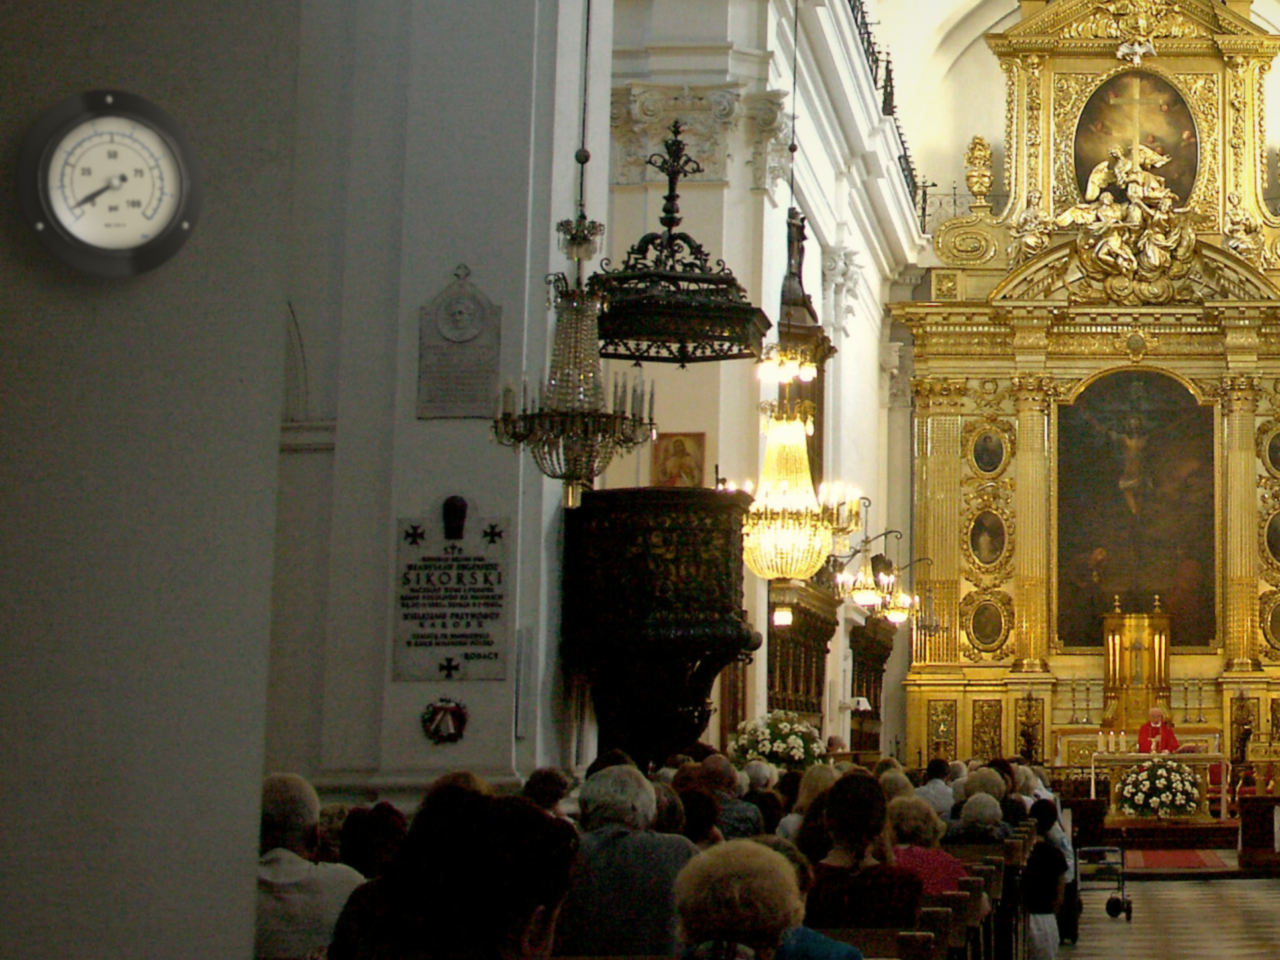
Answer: 5 psi
